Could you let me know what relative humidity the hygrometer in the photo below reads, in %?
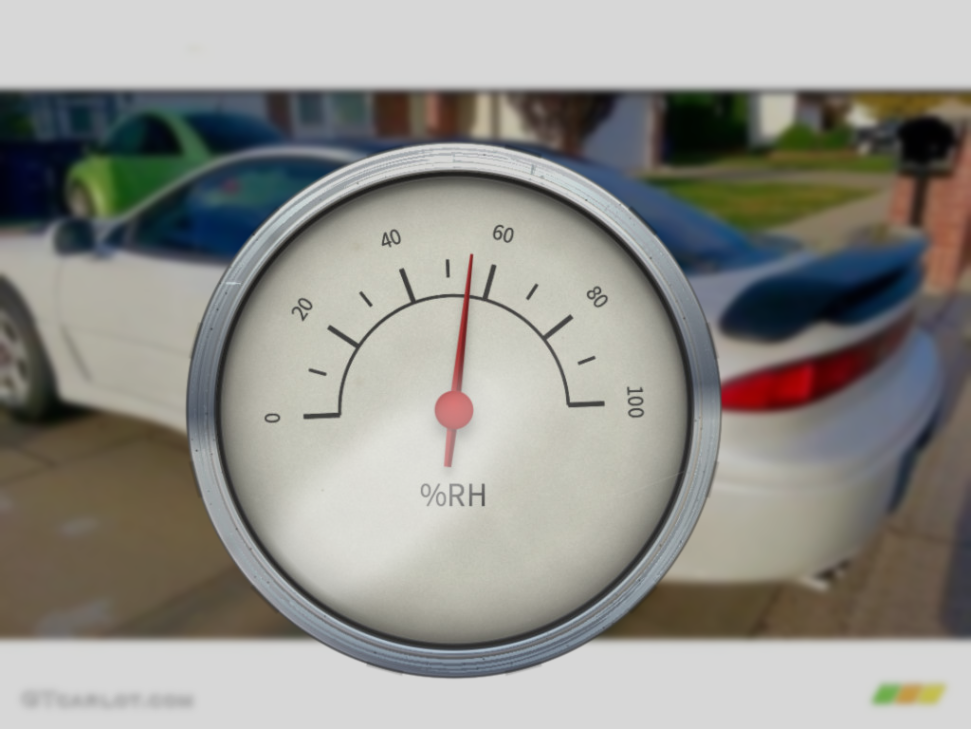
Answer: 55 %
